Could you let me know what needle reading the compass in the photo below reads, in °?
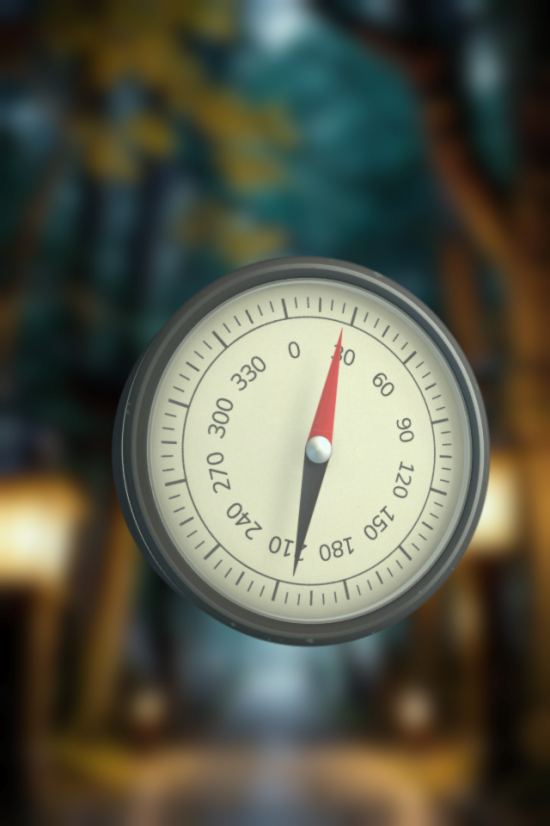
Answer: 25 °
